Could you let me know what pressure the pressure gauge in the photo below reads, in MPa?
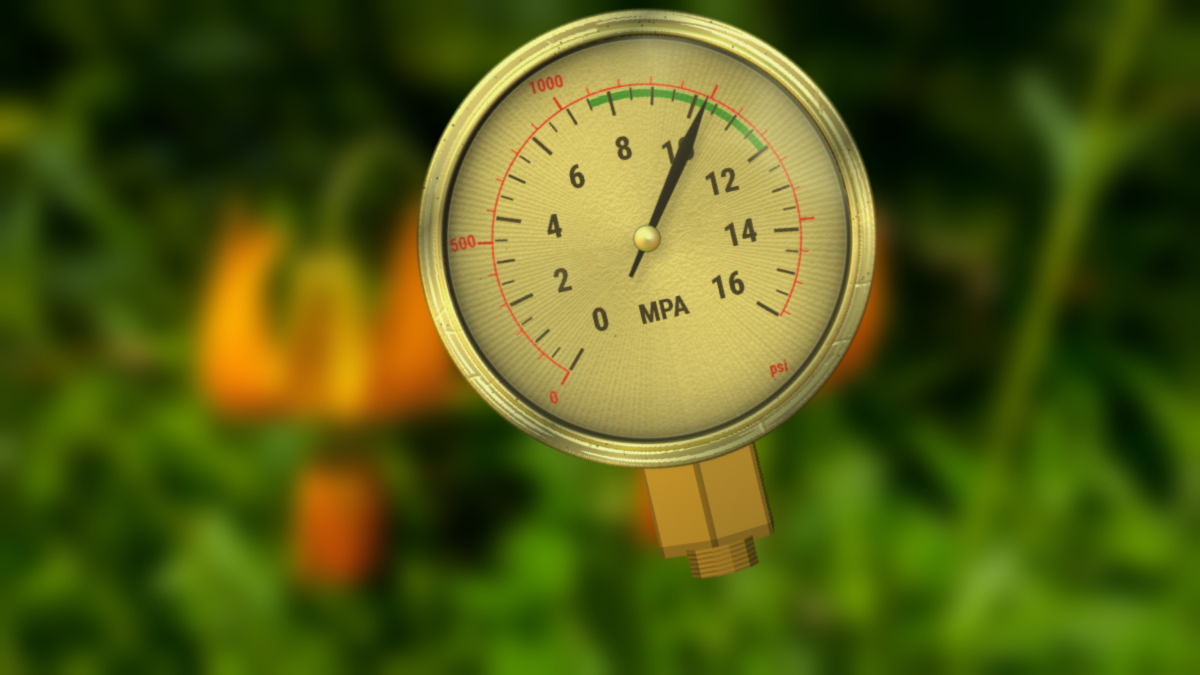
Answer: 10.25 MPa
